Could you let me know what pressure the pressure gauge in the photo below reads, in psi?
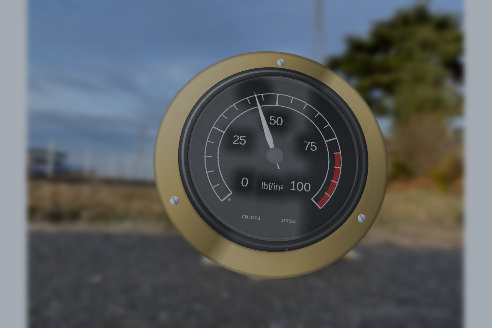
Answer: 42.5 psi
